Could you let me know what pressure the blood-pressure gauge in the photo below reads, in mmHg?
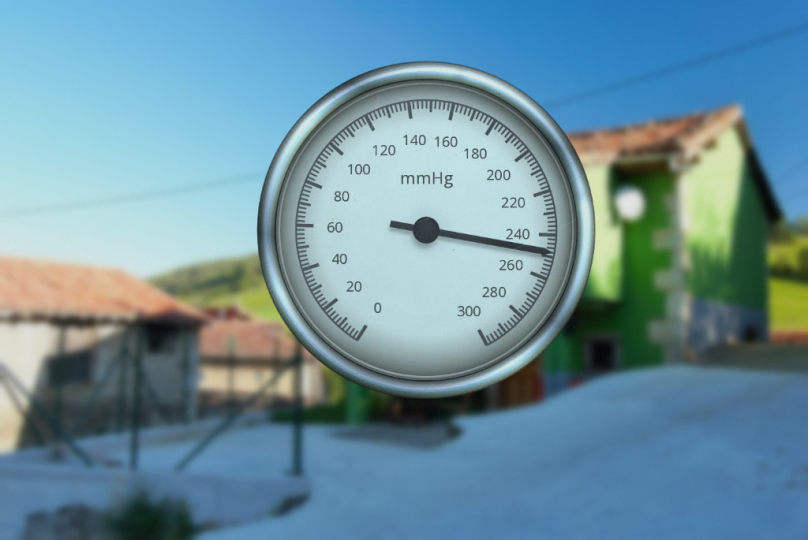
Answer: 248 mmHg
